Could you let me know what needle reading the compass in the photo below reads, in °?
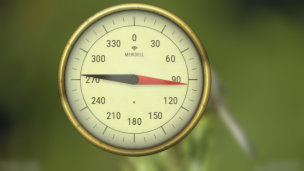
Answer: 95 °
